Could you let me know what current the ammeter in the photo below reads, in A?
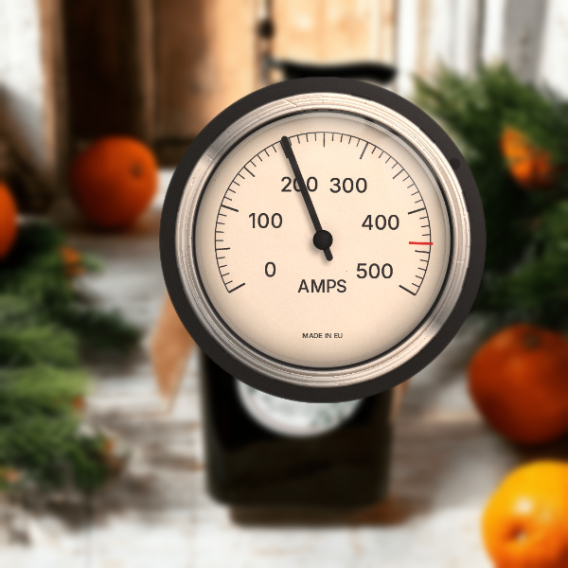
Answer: 205 A
